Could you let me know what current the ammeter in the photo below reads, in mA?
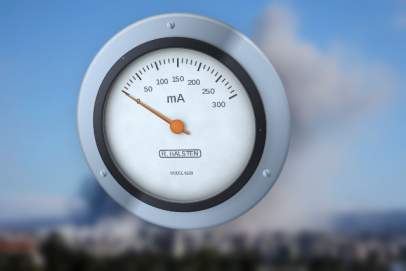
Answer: 0 mA
